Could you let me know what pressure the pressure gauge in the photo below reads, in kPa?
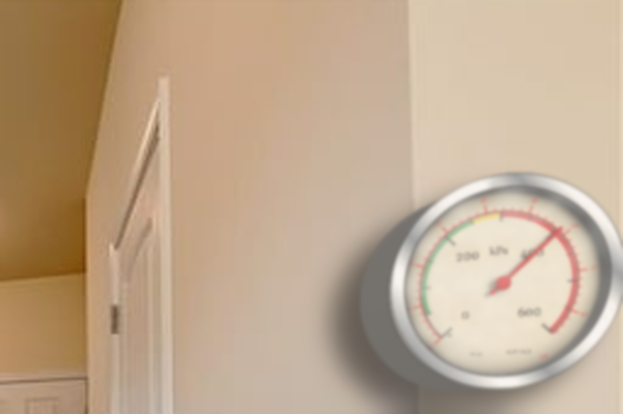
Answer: 400 kPa
